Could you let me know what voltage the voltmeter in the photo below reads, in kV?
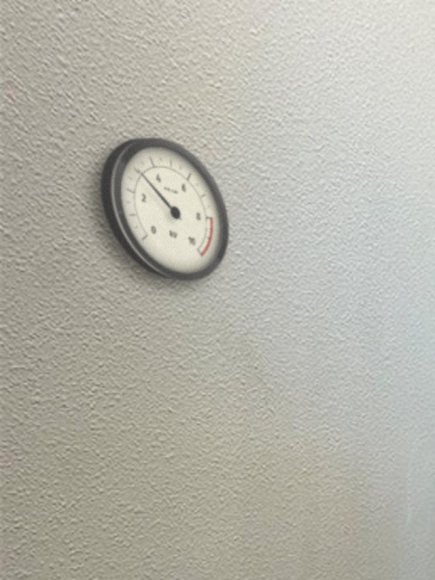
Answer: 3 kV
